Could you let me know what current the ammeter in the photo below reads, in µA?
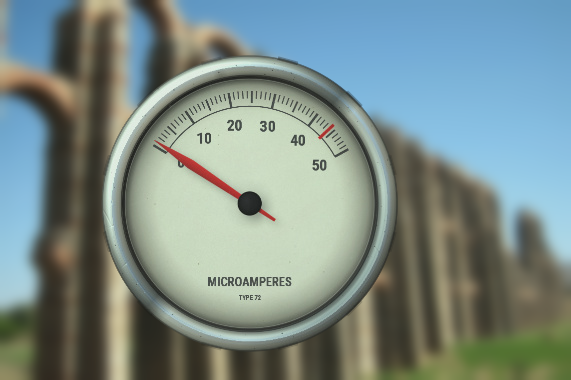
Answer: 1 µA
